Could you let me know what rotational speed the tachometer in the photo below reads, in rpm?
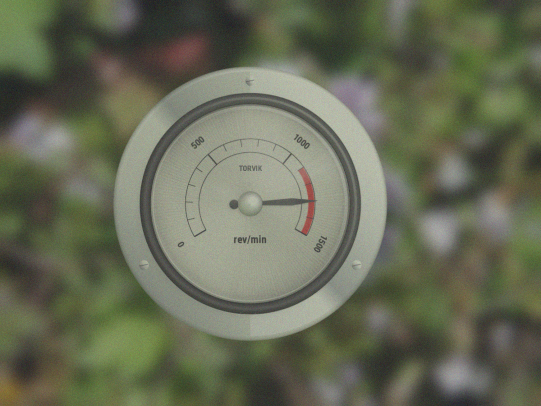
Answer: 1300 rpm
